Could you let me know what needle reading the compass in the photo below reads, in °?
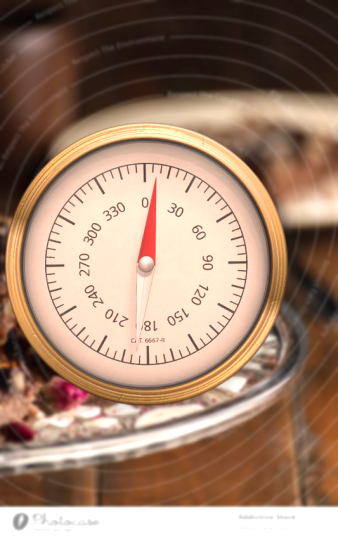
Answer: 7.5 °
